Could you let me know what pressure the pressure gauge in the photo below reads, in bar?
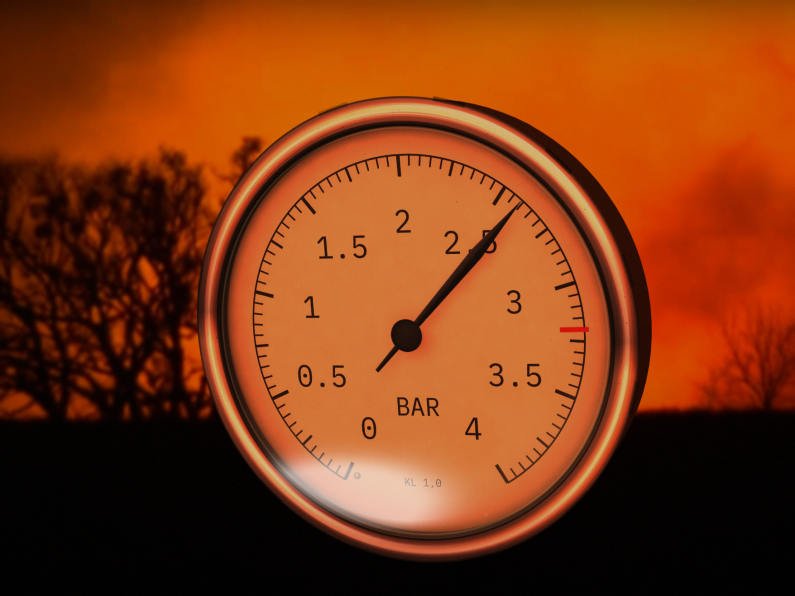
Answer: 2.6 bar
